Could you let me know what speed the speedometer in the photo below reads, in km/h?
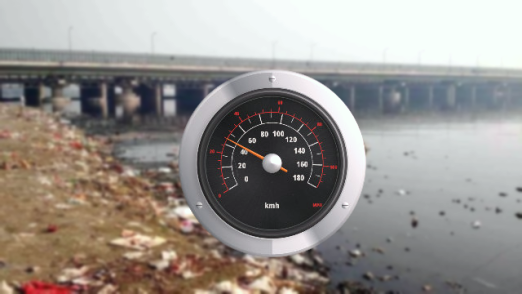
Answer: 45 km/h
